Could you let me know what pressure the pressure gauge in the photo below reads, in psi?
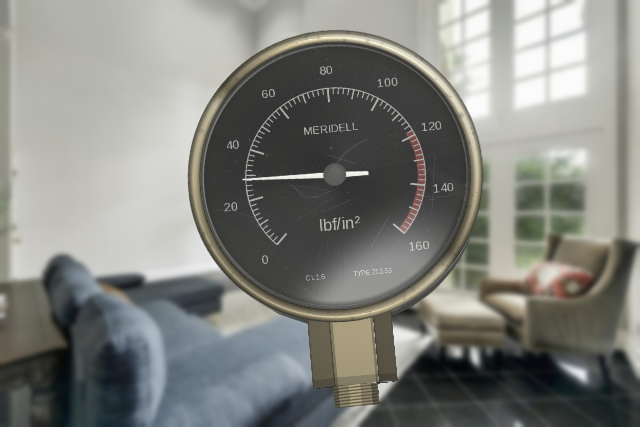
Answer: 28 psi
